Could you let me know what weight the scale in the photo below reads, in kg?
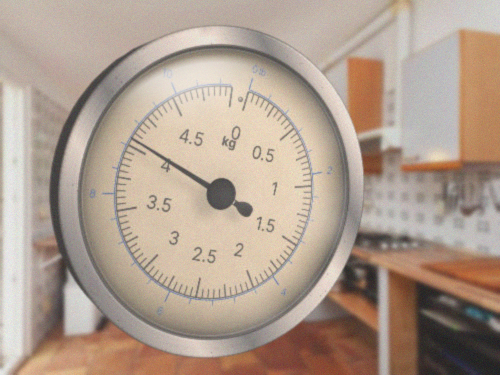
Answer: 4.05 kg
